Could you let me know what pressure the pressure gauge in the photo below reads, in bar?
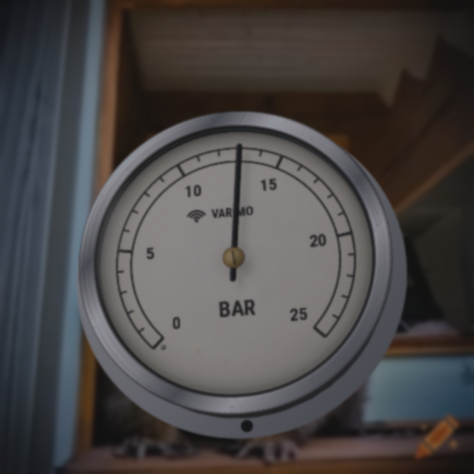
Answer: 13 bar
